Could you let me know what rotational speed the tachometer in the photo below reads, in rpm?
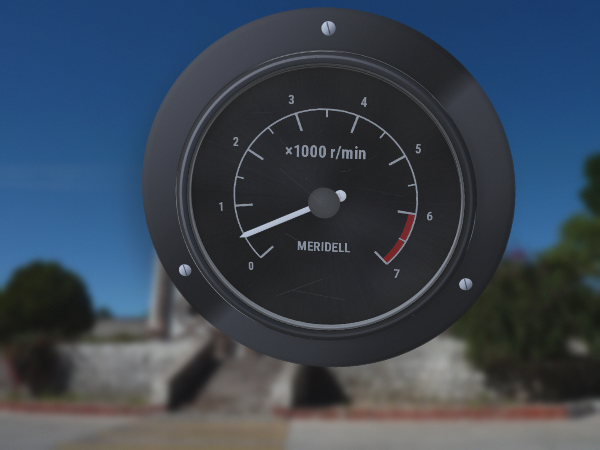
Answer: 500 rpm
